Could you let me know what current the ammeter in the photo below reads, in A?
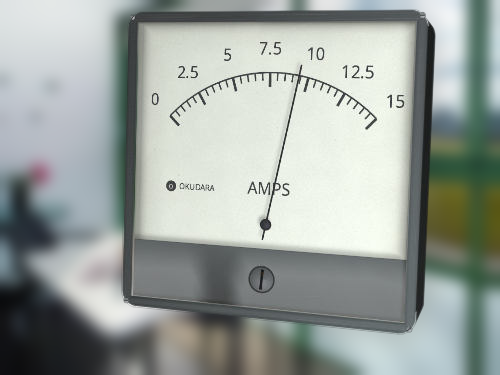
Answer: 9.5 A
